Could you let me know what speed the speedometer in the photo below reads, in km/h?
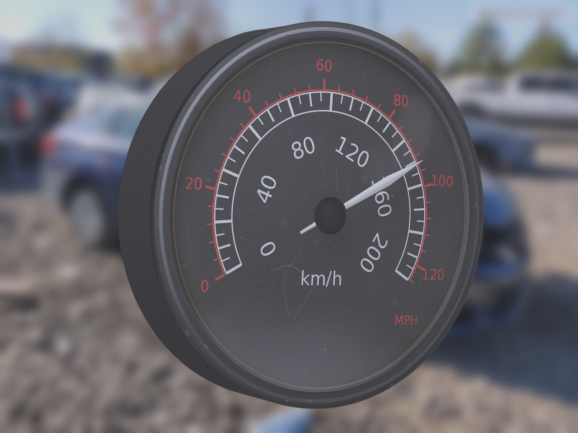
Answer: 150 km/h
